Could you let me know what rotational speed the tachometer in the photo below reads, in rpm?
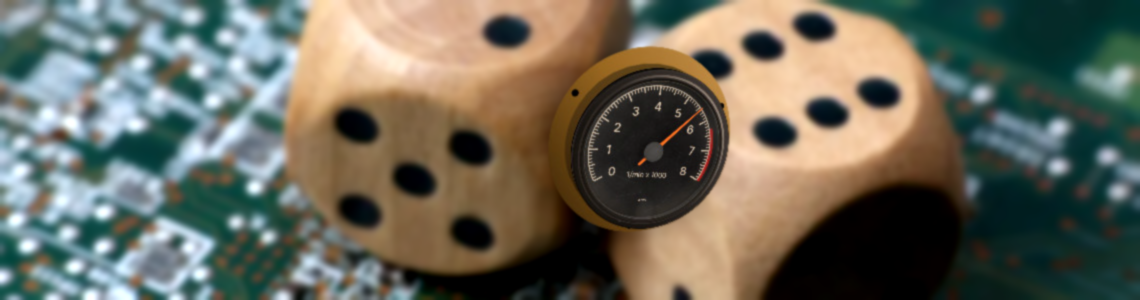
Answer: 5500 rpm
